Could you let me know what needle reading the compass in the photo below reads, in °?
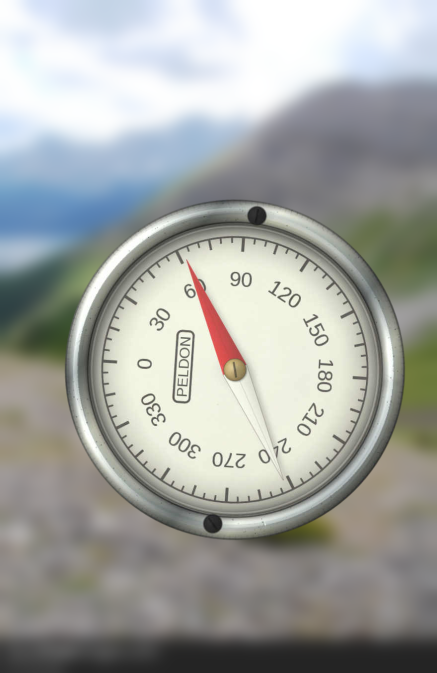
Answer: 62.5 °
